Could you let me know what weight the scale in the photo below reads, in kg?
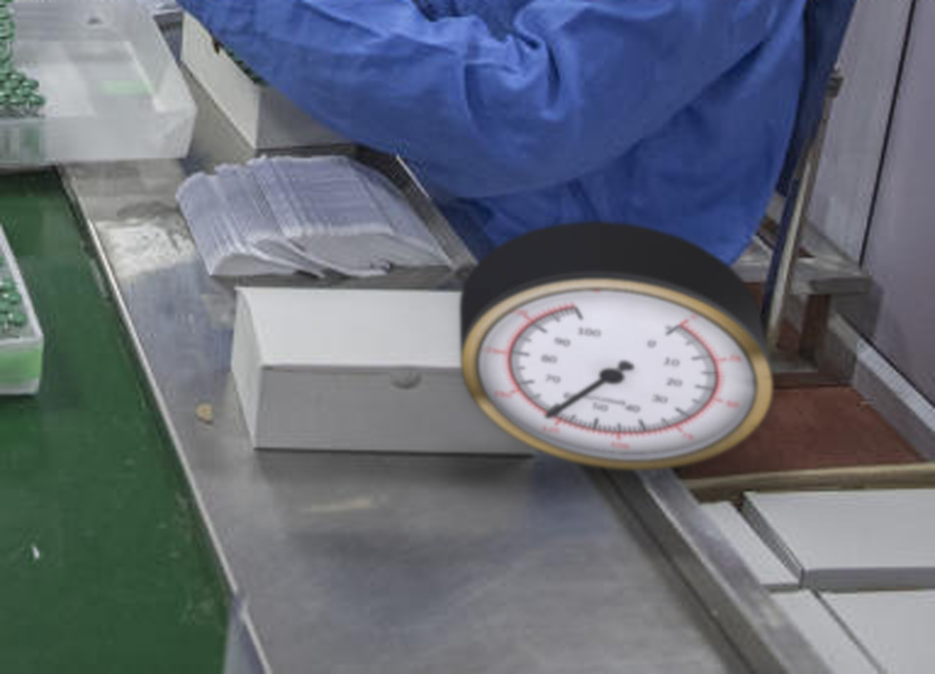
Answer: 60 kg
